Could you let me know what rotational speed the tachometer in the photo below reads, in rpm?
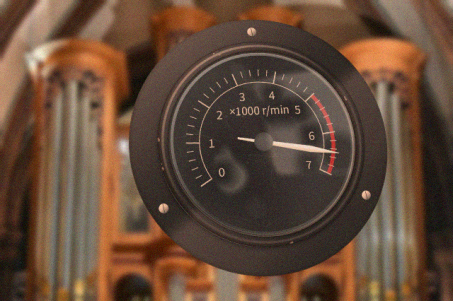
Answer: 6500 rpm
